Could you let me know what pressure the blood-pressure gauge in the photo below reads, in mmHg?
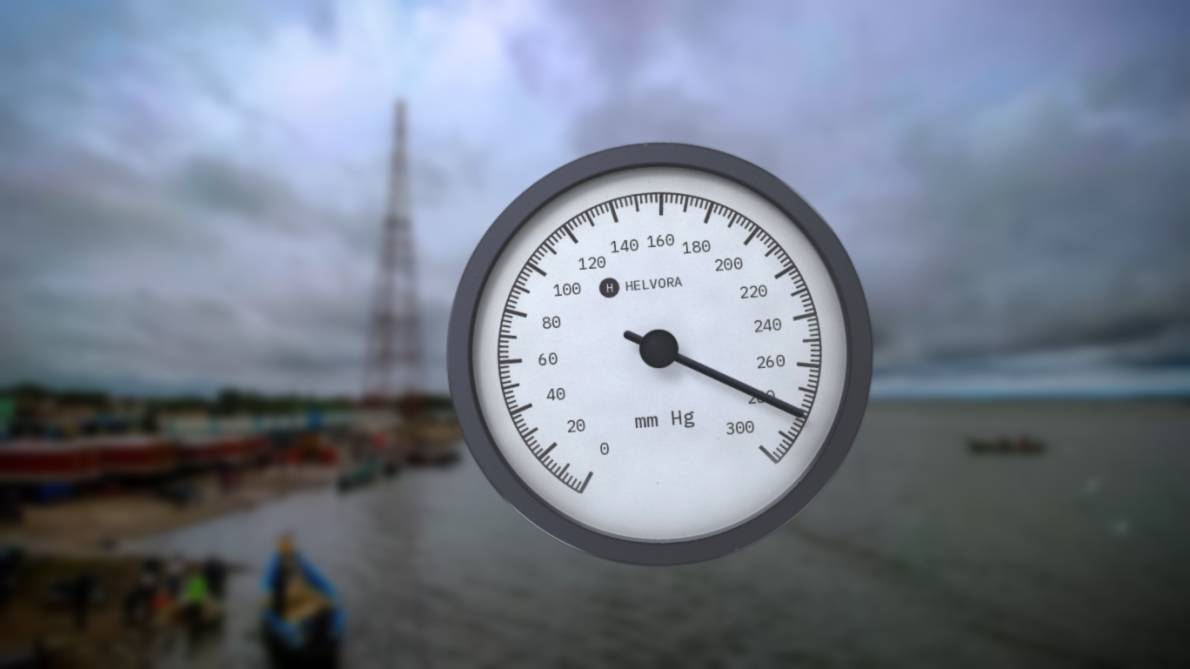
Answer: 280 mmHg
